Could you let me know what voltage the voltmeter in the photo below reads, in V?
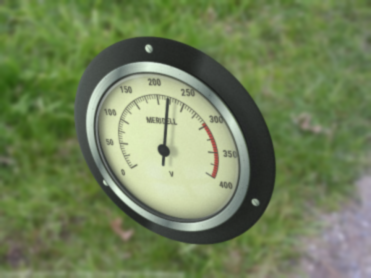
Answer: 225 V
